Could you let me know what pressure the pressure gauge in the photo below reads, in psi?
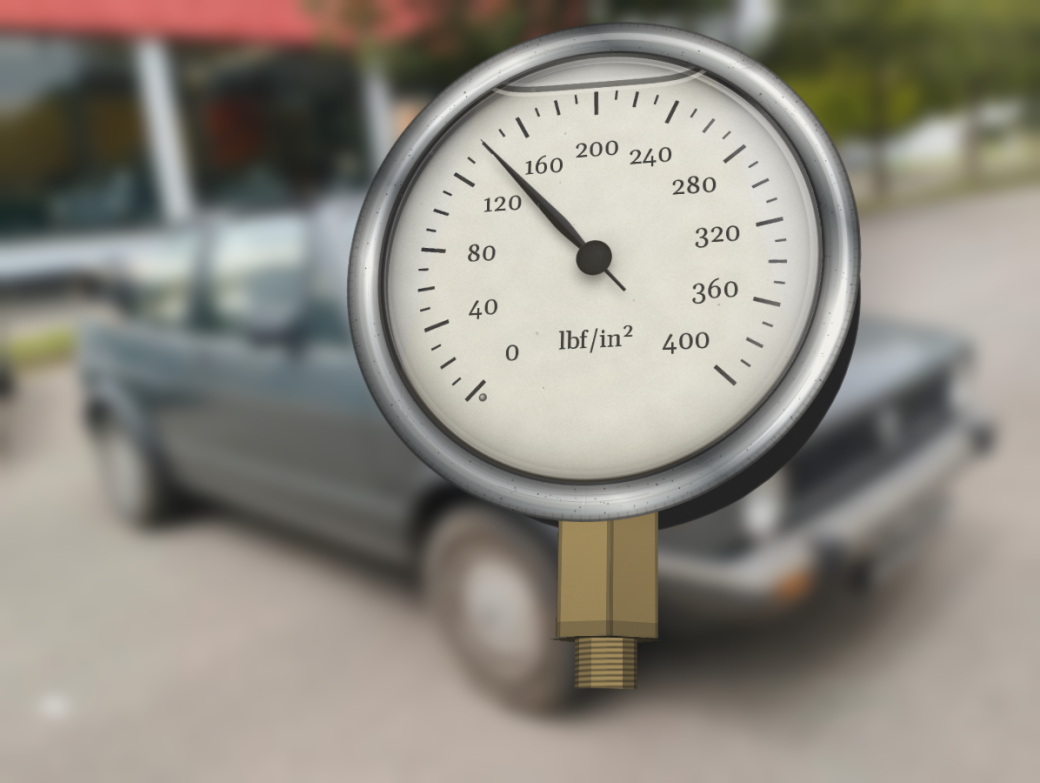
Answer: 140 psi
